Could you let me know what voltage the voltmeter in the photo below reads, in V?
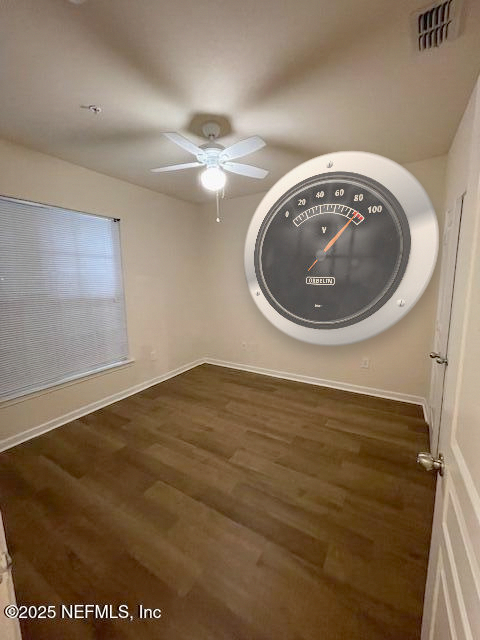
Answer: 90 V
